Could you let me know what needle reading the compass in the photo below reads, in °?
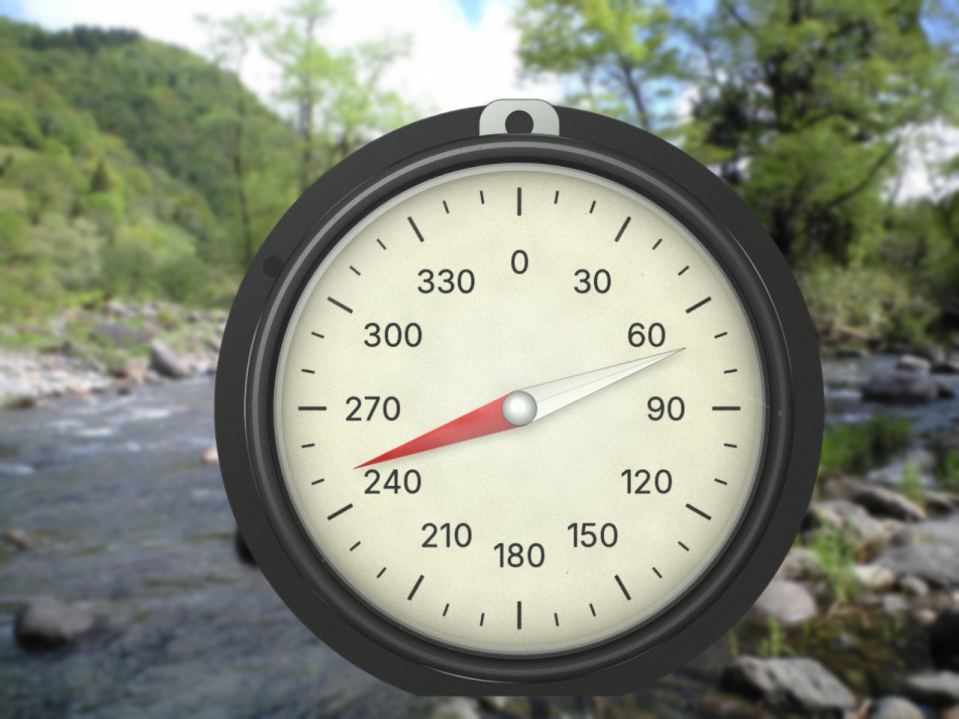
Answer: 250 °
